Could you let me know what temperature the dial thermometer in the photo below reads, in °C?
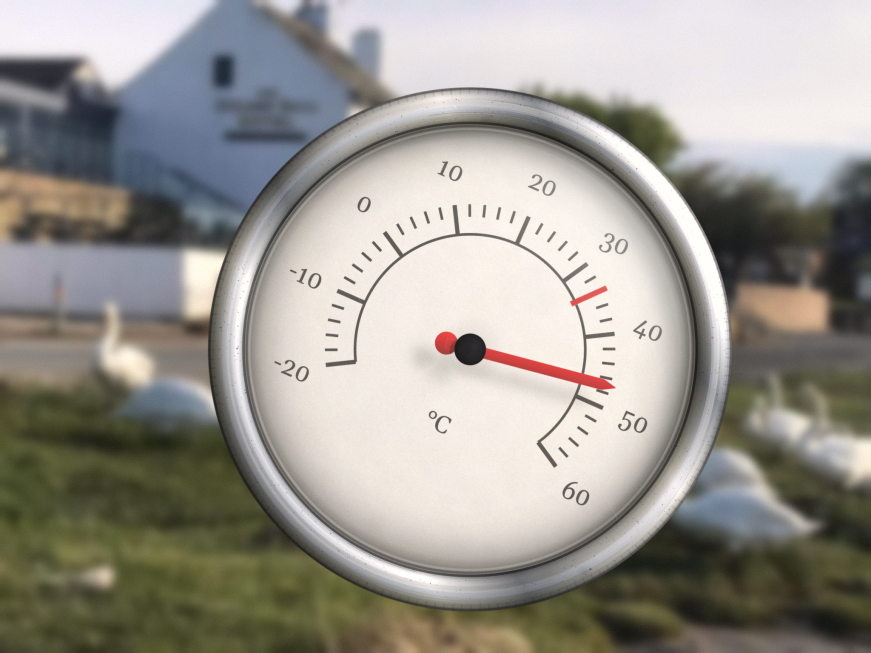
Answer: 47 °C
